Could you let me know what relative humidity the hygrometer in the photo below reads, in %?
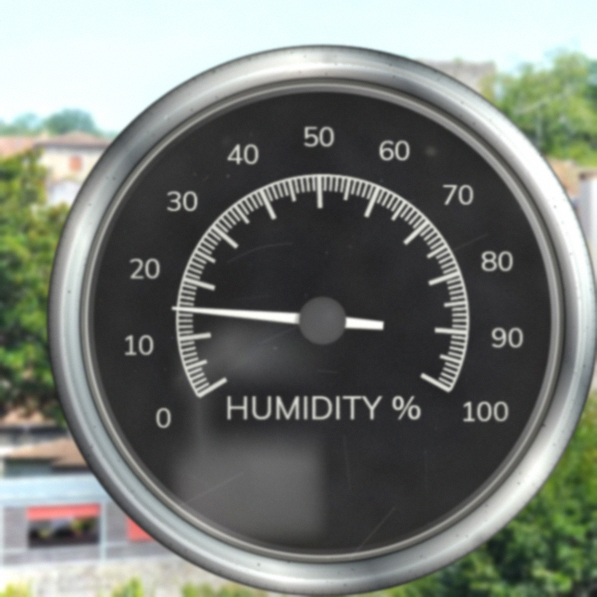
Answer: 15 %
